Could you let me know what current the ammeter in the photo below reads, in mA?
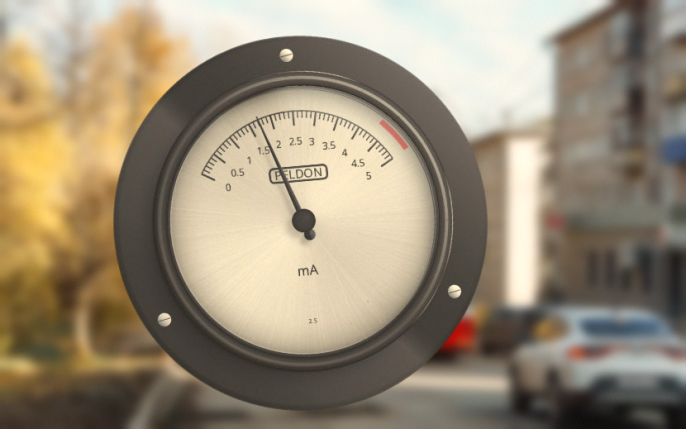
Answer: 1.7 mA
